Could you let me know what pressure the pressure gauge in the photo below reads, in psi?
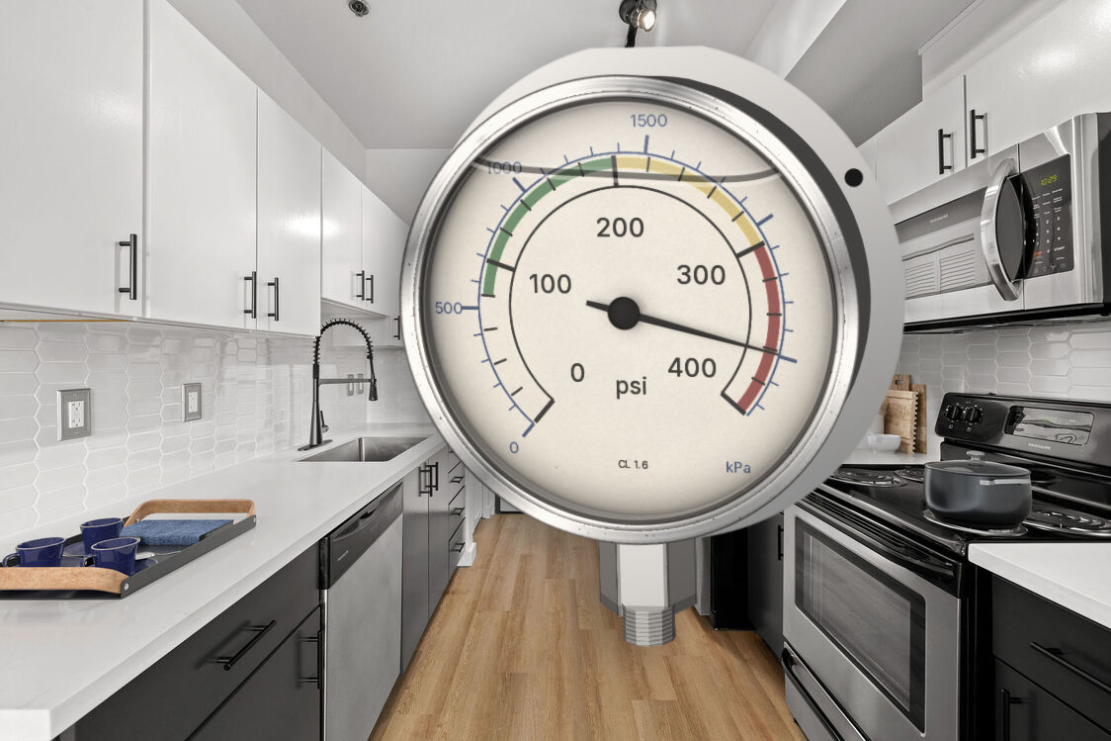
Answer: 360 psi
